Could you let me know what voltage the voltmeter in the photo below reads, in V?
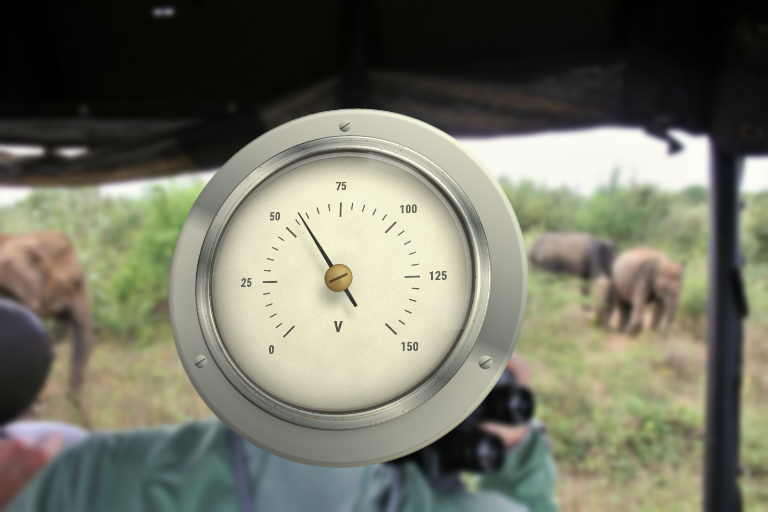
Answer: 57.5 V
